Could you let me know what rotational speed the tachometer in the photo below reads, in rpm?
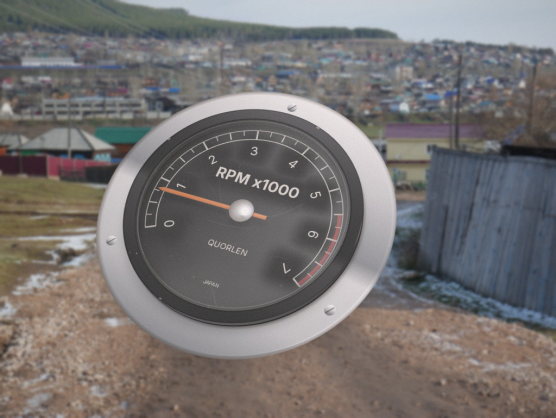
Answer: 750 rpm
